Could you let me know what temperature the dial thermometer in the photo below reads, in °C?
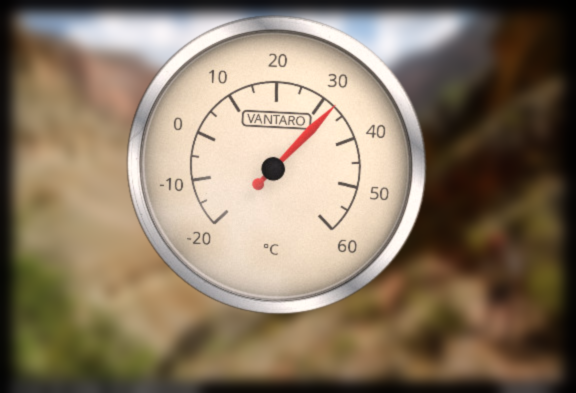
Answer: 32.5 °C
